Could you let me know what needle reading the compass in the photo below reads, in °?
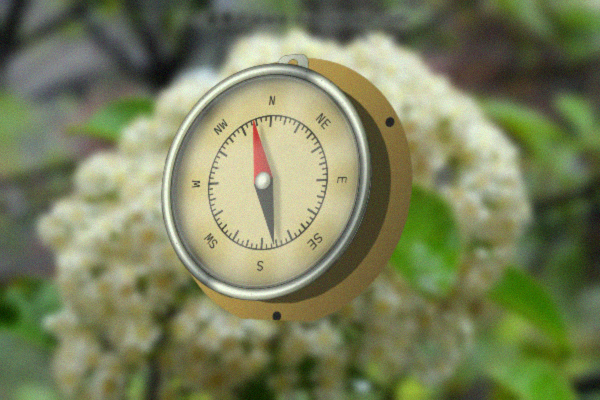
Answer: 345 °
